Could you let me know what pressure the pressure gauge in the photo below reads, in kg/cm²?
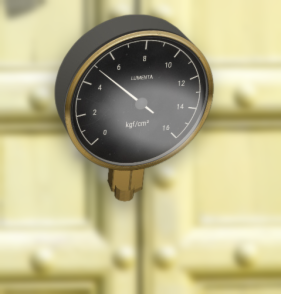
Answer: 5 kg/cm²
